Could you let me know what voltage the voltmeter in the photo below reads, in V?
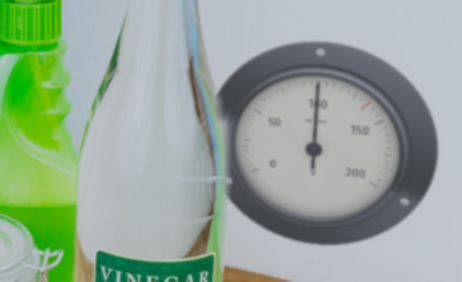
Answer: 100 V
